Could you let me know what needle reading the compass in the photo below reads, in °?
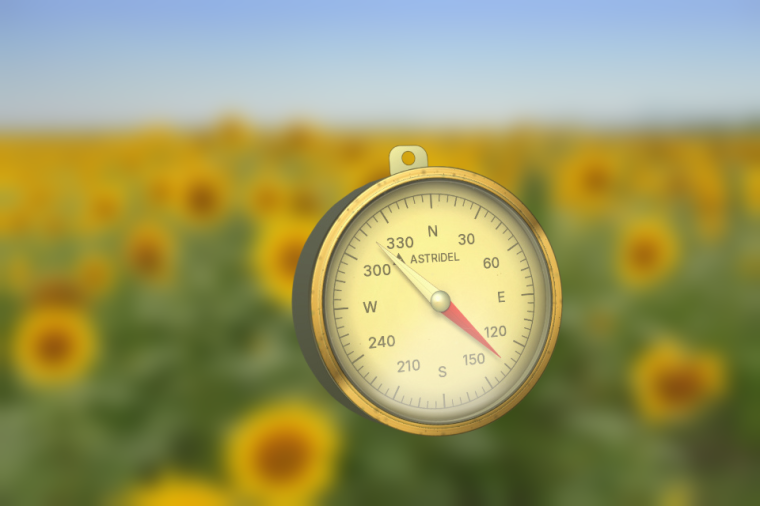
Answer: 135 °
